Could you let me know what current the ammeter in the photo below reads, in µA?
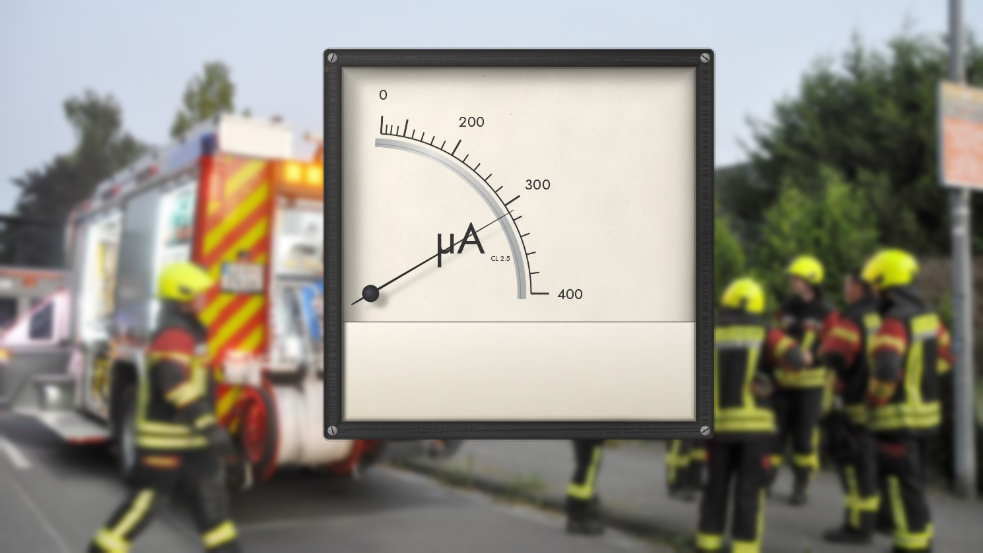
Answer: 310 µA
